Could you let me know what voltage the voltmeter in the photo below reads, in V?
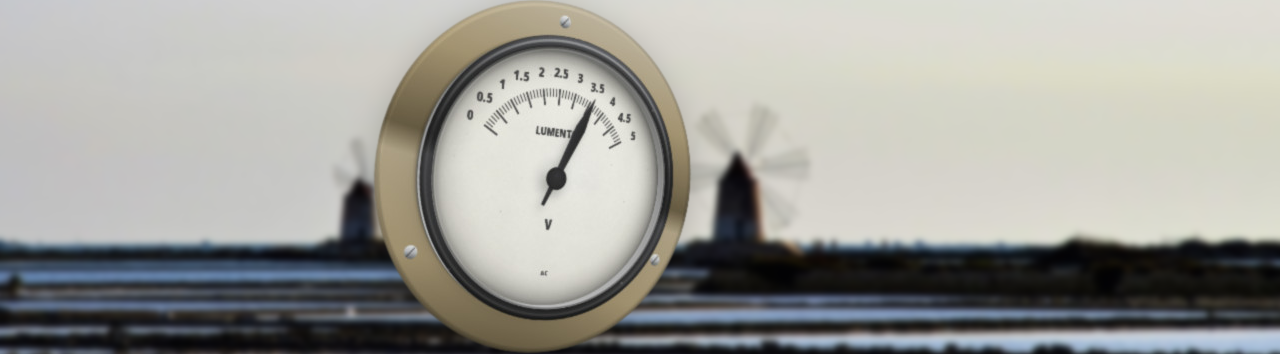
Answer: 3.5 V
